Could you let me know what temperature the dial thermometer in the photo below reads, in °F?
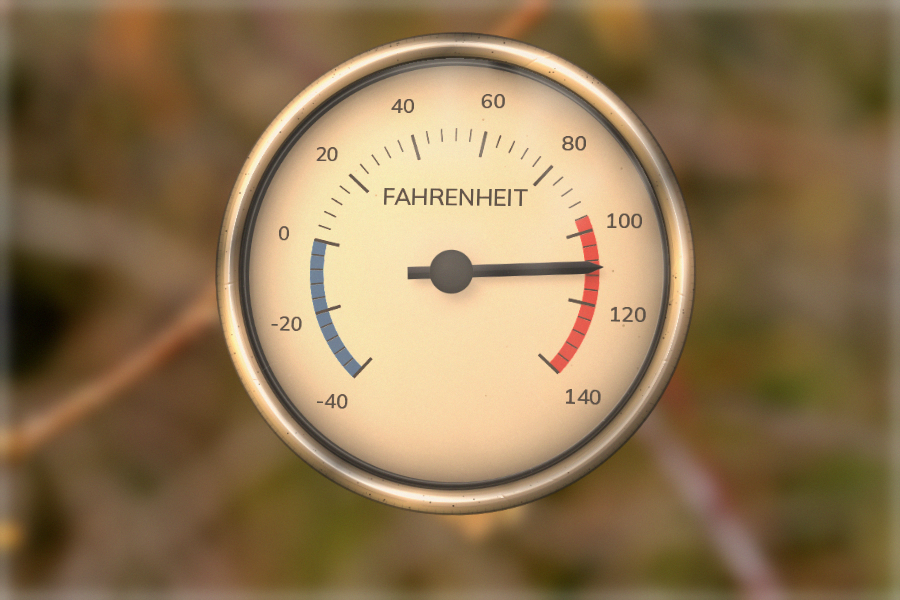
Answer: 110 °F
